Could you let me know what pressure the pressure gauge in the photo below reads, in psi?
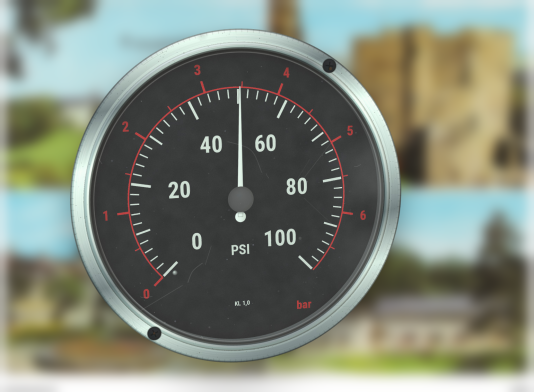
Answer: 50 psi
